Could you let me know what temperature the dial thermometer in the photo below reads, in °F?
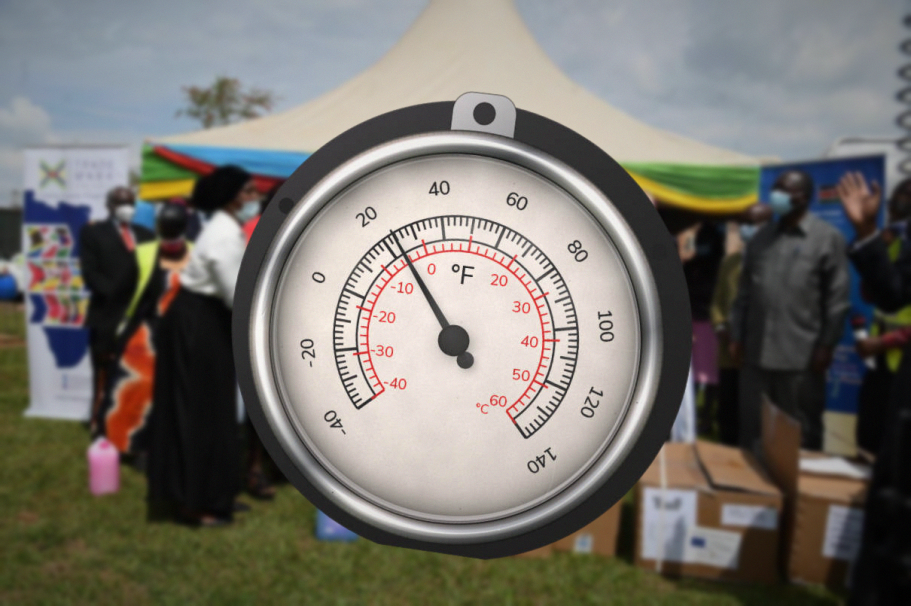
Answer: 24 °F
